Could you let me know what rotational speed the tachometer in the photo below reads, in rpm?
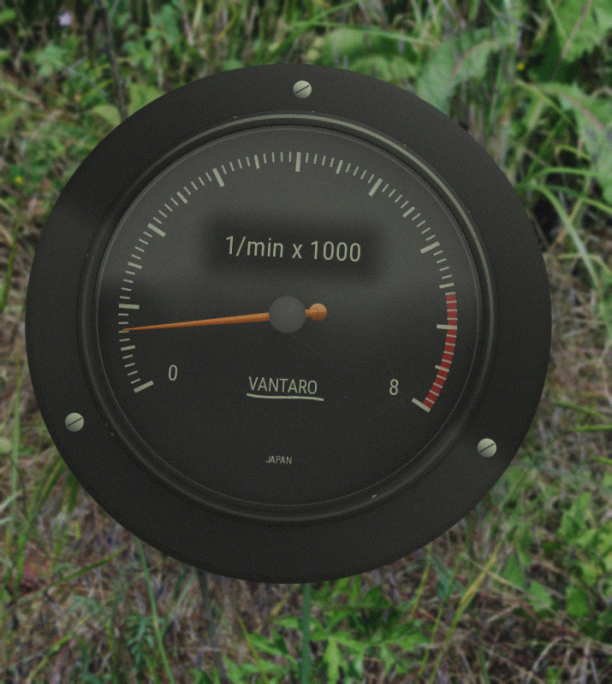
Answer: 700 rpm
